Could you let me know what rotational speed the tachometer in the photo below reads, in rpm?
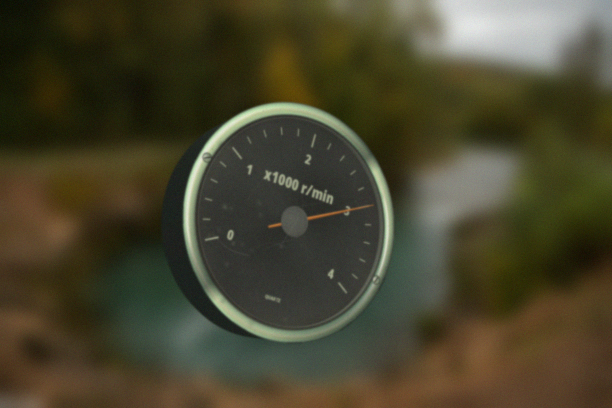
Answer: 3000 rpm
